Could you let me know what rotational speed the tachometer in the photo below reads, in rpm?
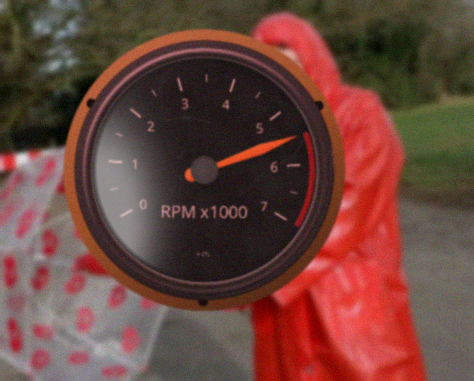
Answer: 5500 rpm
